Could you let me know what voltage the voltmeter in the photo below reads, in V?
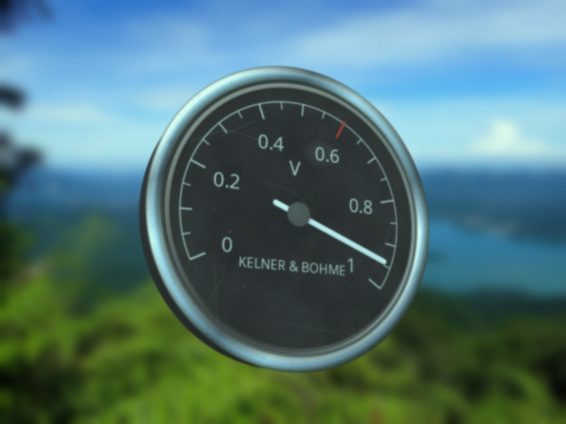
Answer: 0.95 V
